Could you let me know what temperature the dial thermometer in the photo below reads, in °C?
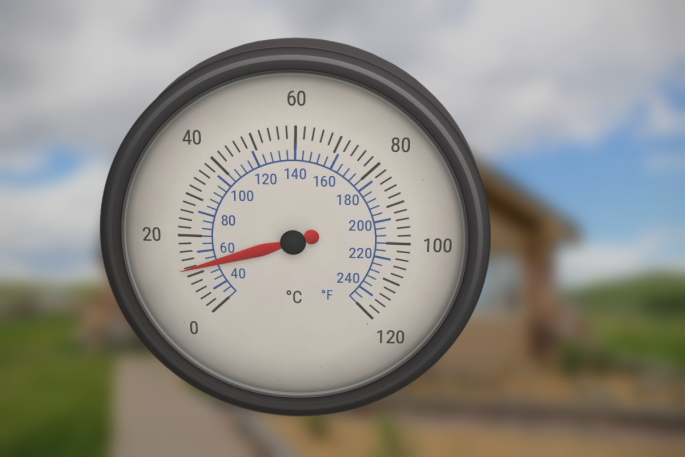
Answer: 12 °C
